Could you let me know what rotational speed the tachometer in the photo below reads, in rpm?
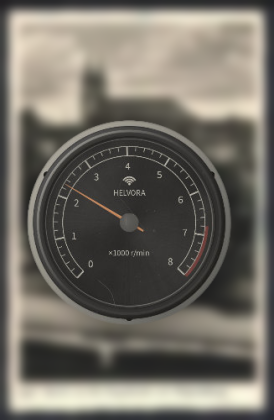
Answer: 2300 rpm
